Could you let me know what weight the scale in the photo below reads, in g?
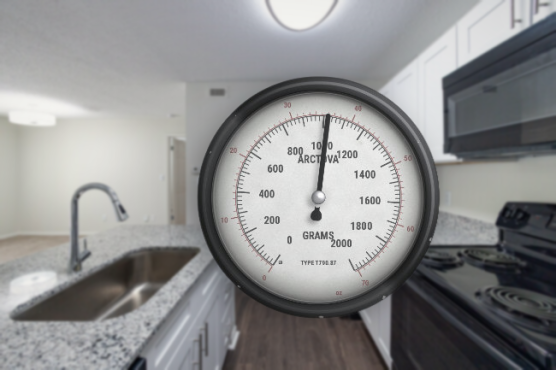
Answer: 1020 g
